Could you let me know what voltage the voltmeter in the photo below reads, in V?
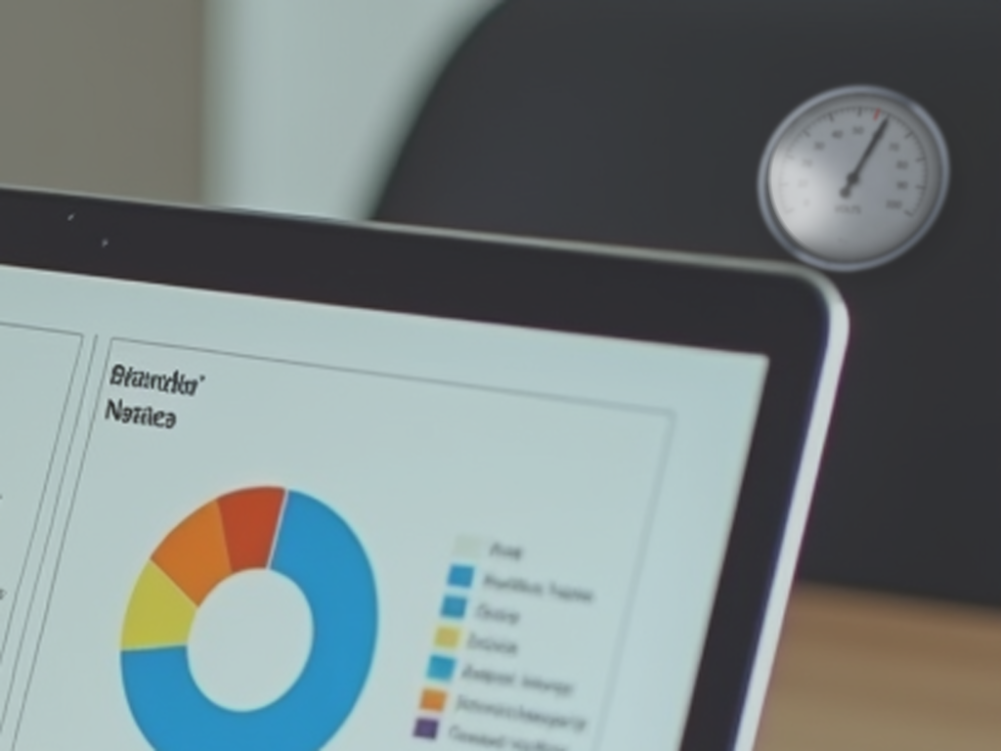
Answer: 60 V
